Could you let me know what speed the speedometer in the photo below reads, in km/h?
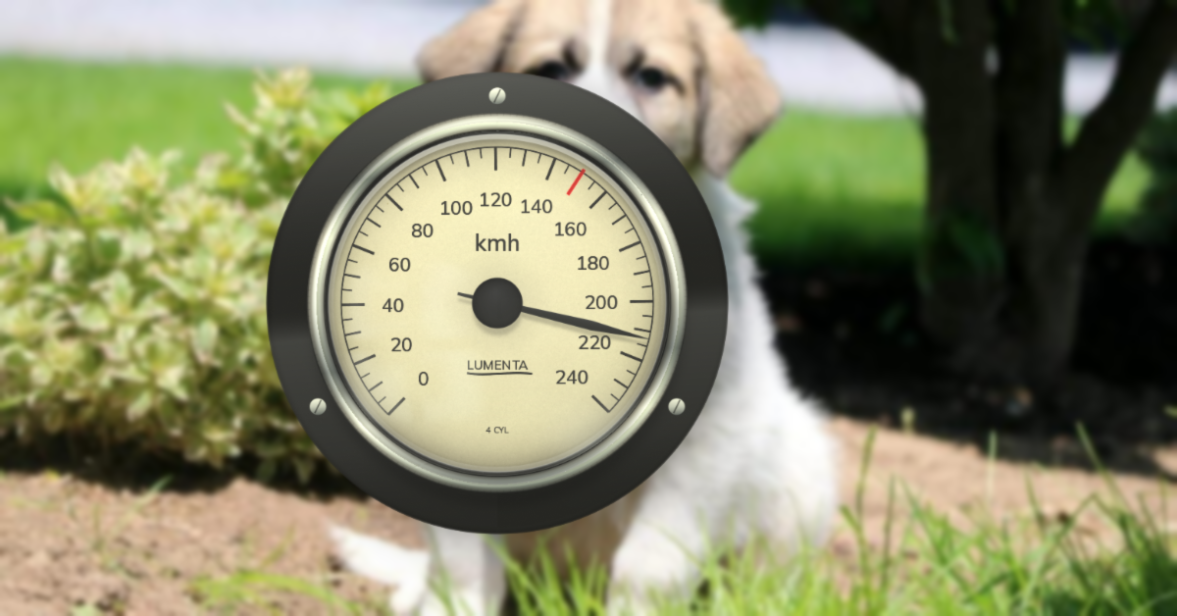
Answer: 212.5 km/h
